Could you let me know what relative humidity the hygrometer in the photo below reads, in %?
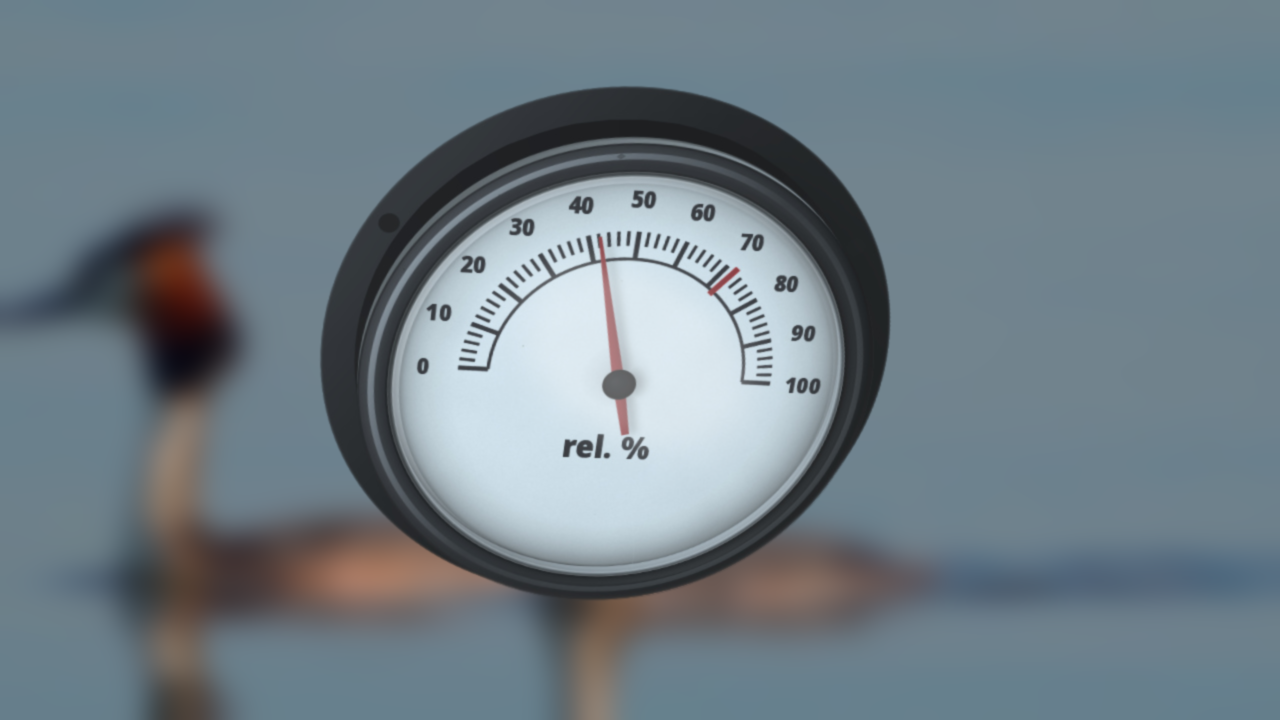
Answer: 42 %
